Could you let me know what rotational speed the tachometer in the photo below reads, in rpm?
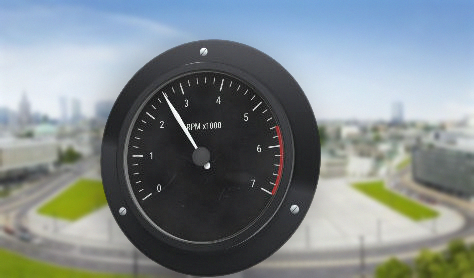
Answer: 2600 rpm
